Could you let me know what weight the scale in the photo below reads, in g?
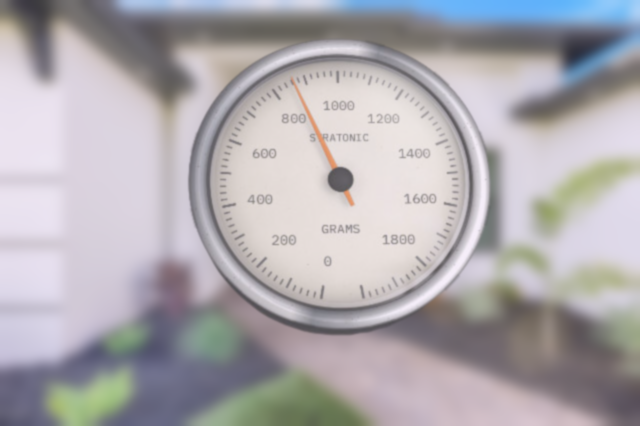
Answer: 860 g
